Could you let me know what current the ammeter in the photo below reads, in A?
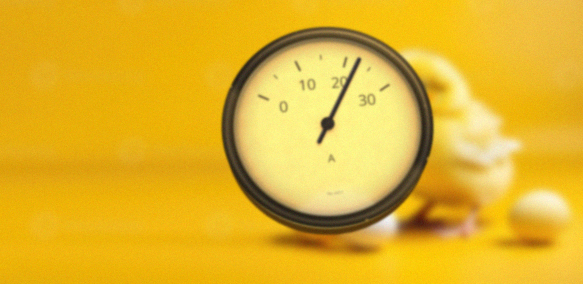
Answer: 22.5 A
